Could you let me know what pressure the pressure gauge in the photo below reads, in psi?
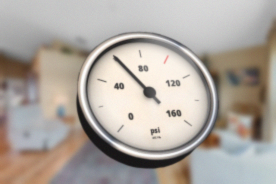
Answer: 60 psi
